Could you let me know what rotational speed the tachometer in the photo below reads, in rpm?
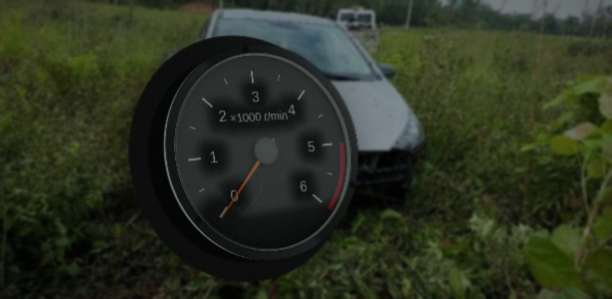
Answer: 0 rpm
